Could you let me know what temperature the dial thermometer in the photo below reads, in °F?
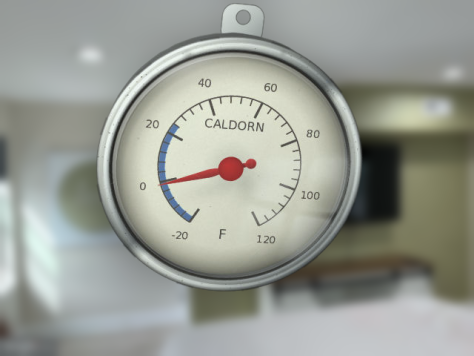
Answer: 0 °F
